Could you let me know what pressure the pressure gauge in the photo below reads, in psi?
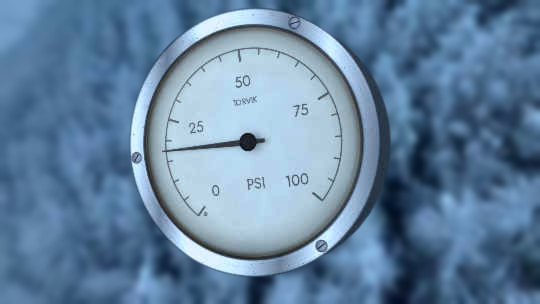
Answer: 17.5 psi
